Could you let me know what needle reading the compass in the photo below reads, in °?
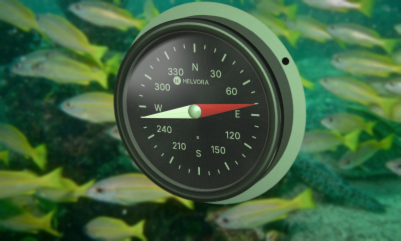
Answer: 80 °
